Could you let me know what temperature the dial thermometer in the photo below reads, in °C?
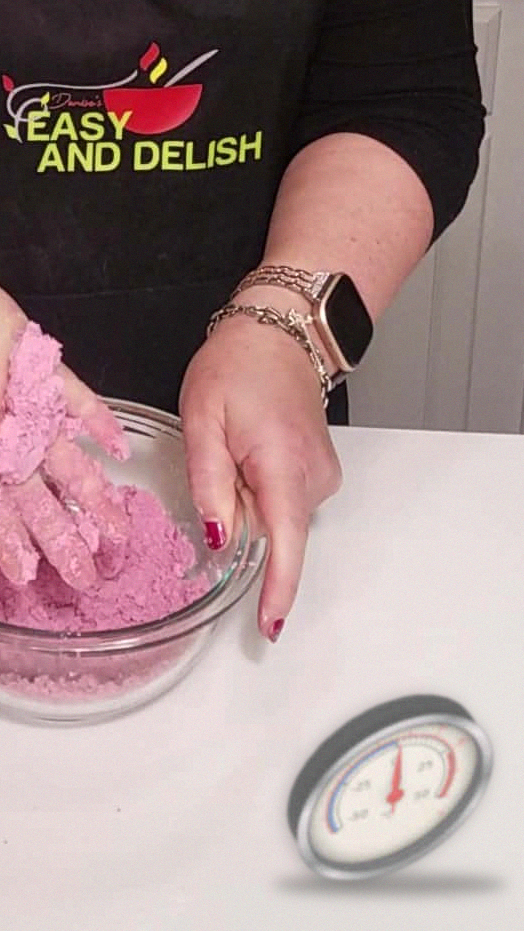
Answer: 0 °C
